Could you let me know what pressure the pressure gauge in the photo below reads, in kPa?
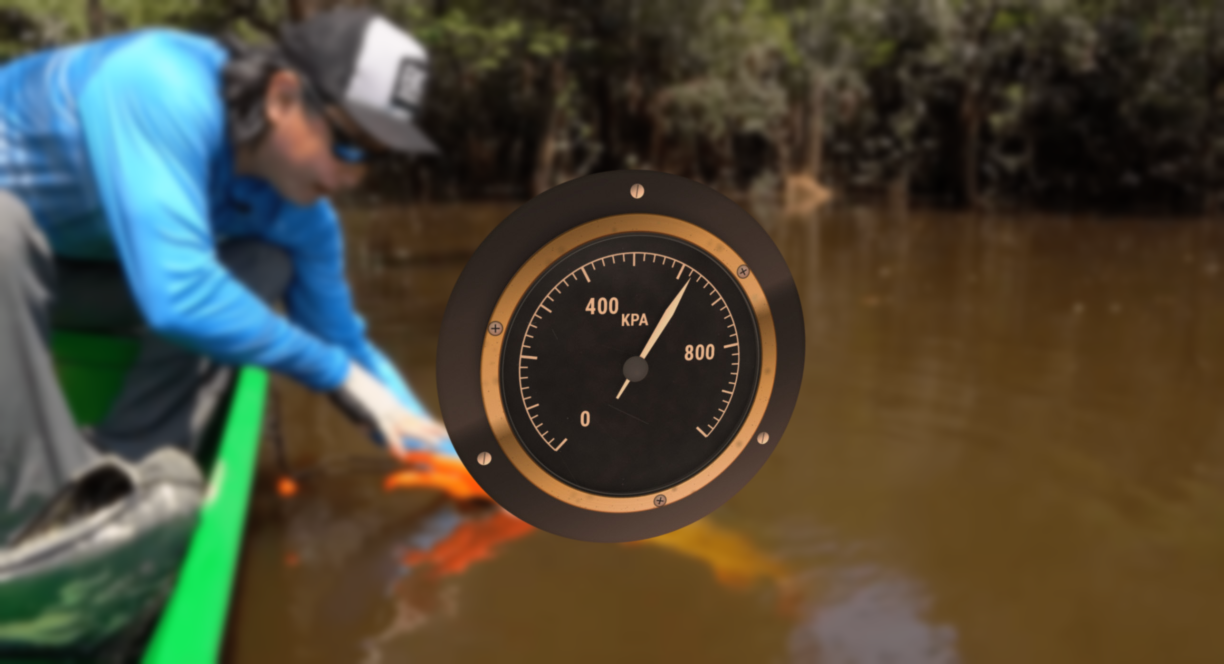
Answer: 620 kPa
